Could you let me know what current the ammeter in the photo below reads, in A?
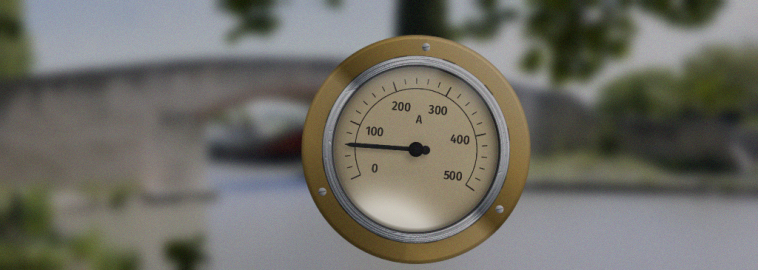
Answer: 60 A
